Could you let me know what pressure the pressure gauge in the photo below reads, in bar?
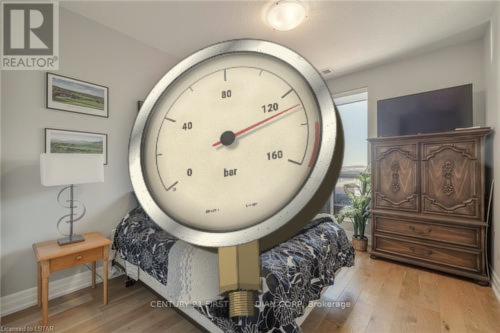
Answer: 130 bar
